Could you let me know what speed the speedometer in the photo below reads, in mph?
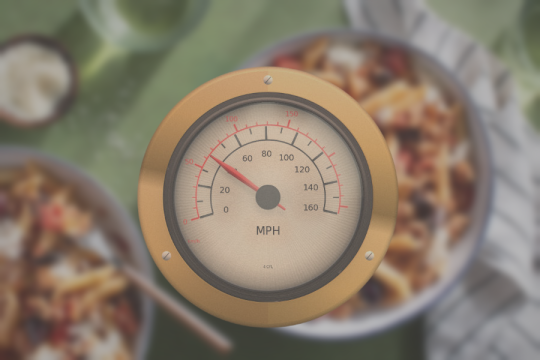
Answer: 40 mph
